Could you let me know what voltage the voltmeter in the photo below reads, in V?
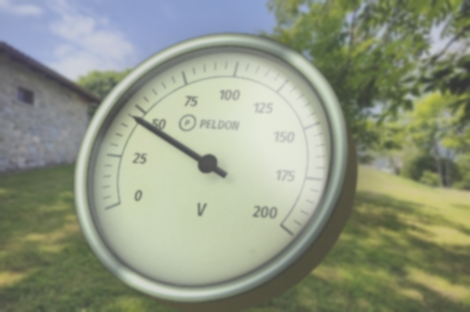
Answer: 45 V
